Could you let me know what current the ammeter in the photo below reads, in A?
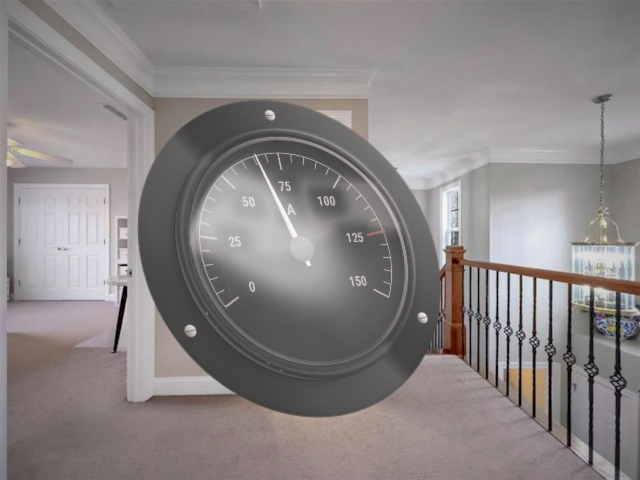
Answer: 65 A
